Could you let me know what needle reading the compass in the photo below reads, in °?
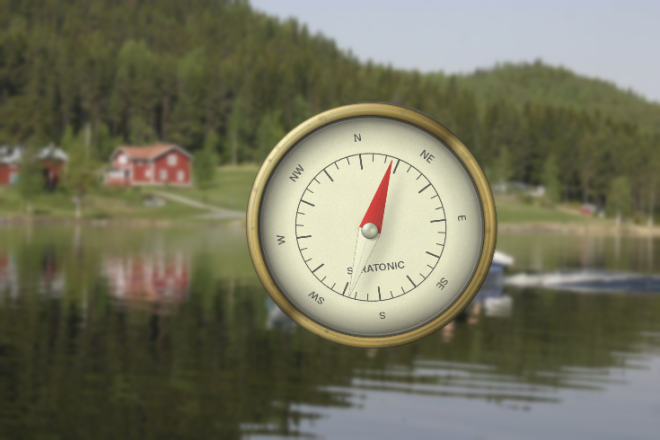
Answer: 25 °
